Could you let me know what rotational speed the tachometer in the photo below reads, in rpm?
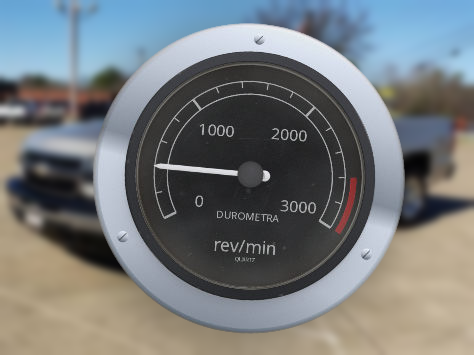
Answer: 400 rpm
